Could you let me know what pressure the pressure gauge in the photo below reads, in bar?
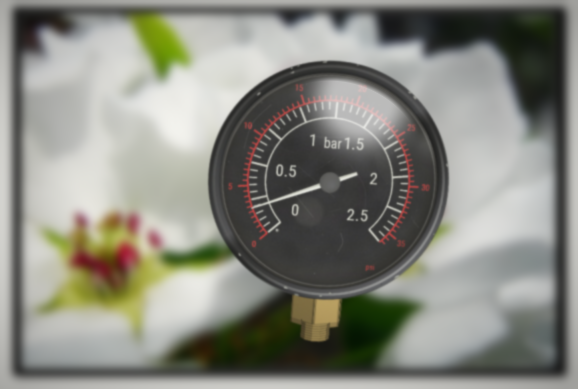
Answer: 0.2 bar
